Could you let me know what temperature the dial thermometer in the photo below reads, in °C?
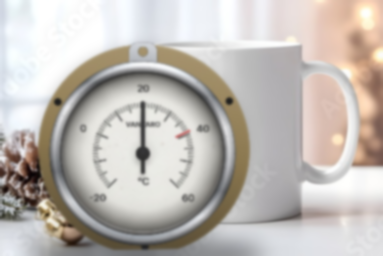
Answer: 20 °C
